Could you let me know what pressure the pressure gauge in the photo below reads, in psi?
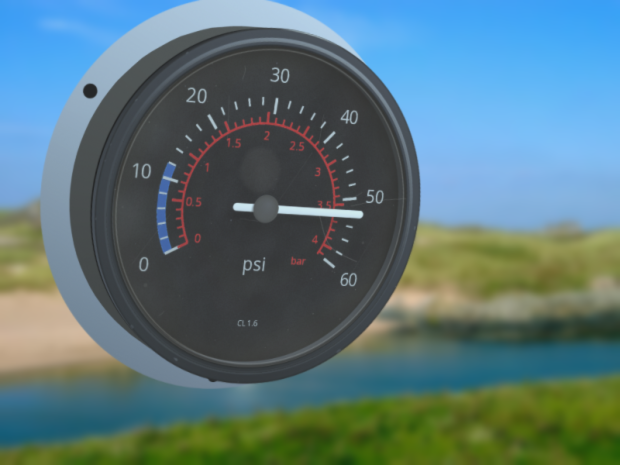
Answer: 52 psi
